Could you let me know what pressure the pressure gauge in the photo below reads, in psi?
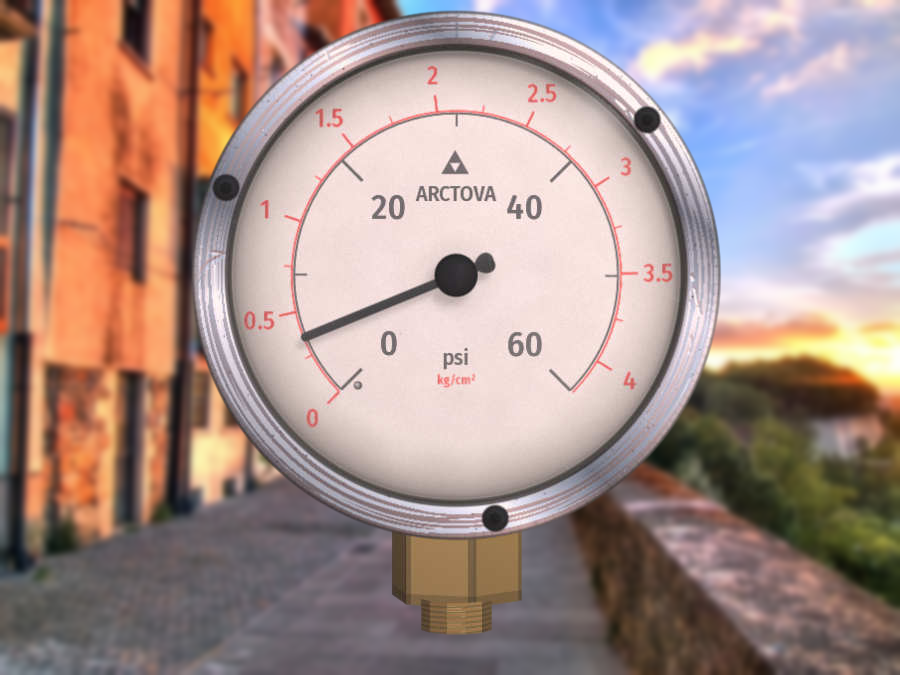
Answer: 5 psi
